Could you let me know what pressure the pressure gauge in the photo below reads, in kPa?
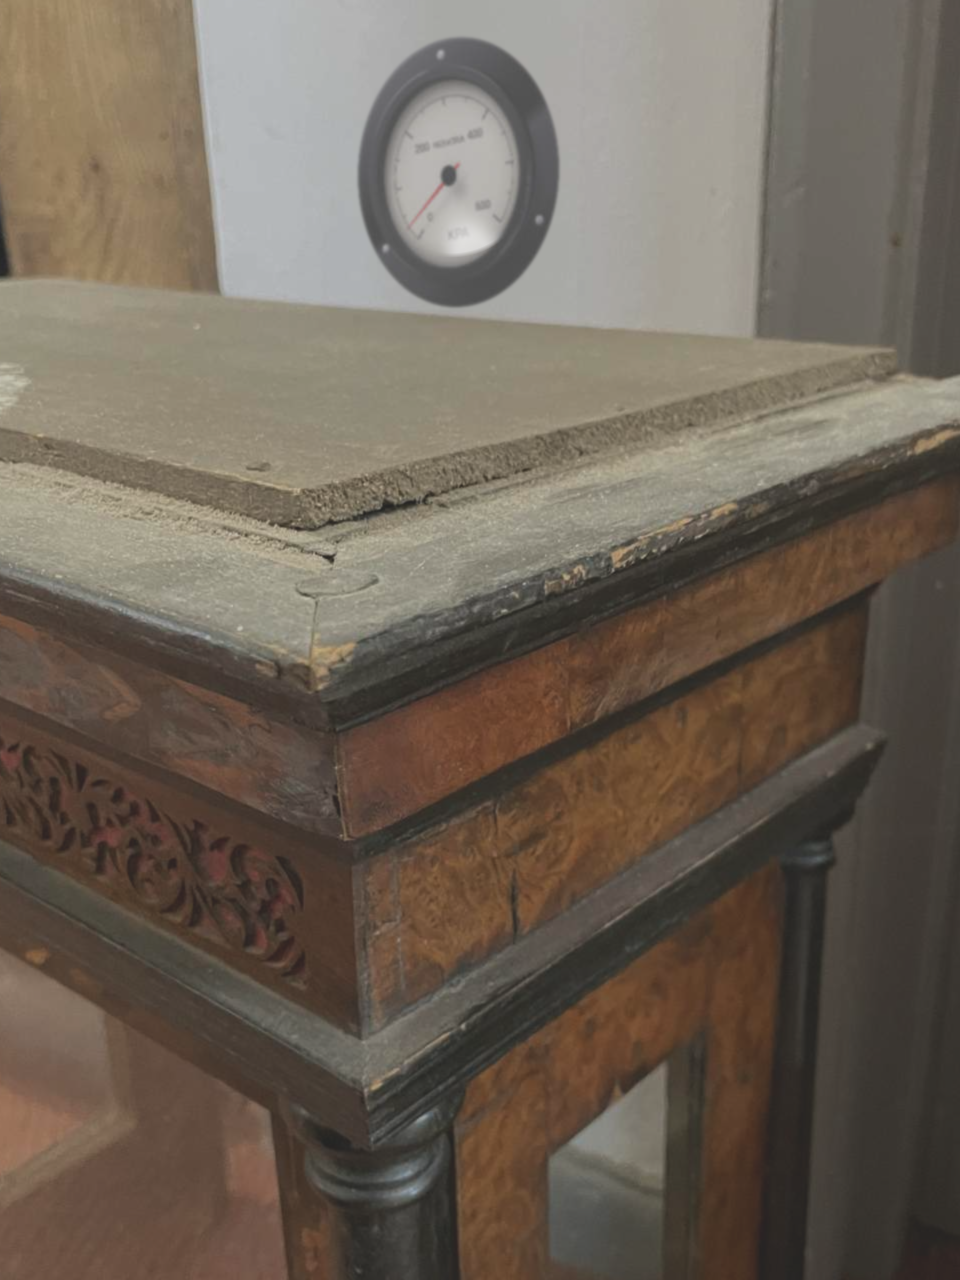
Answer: 25 kPa
